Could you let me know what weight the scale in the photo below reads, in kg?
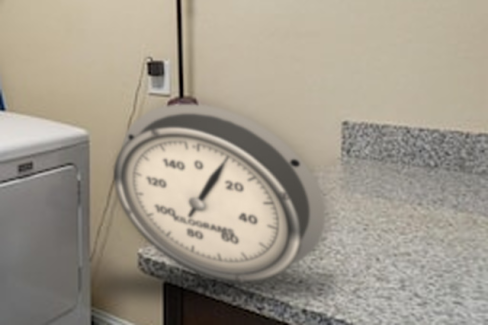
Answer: 10 kg
